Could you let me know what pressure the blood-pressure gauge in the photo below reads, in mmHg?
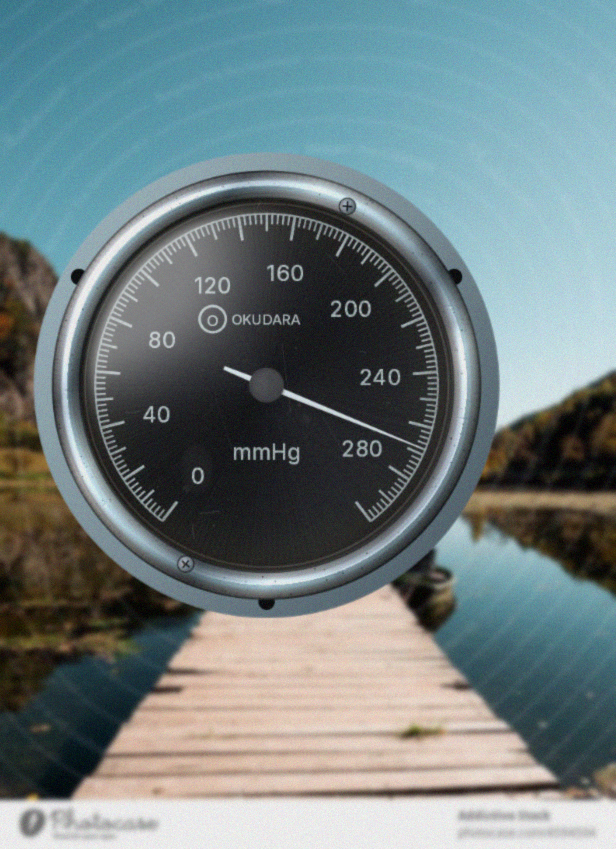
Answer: 268 mmHg
